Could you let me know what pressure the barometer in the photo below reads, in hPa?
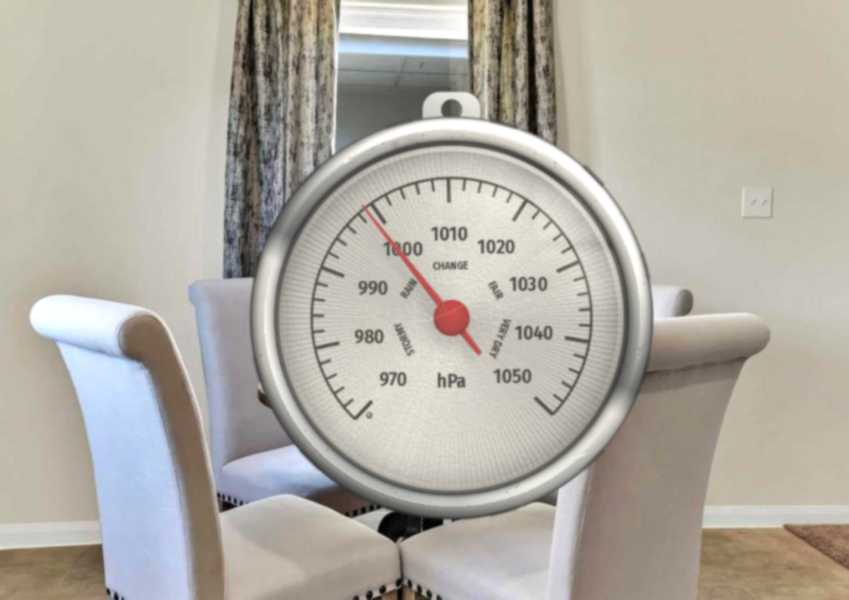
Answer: 999 hPa
